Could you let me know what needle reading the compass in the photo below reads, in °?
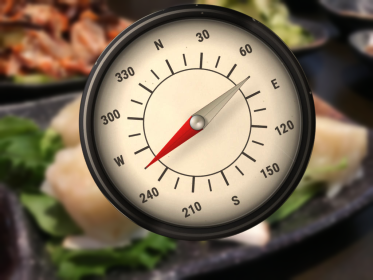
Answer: 255 °
